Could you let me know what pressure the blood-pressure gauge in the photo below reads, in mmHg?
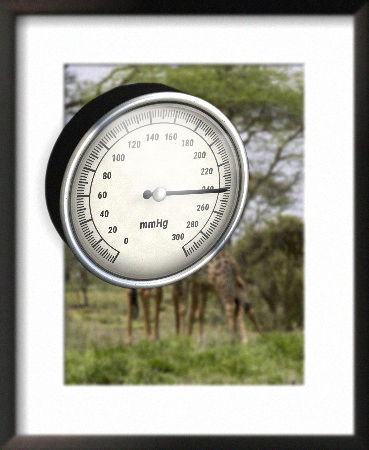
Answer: 240 mmHg
